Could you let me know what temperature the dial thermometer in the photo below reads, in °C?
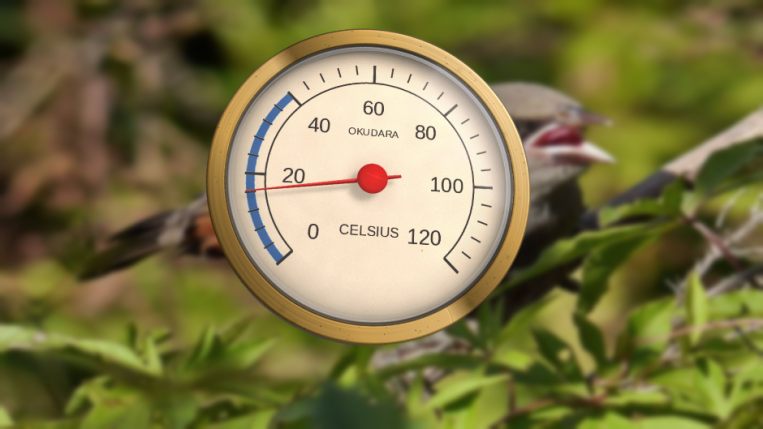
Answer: 16 °C
